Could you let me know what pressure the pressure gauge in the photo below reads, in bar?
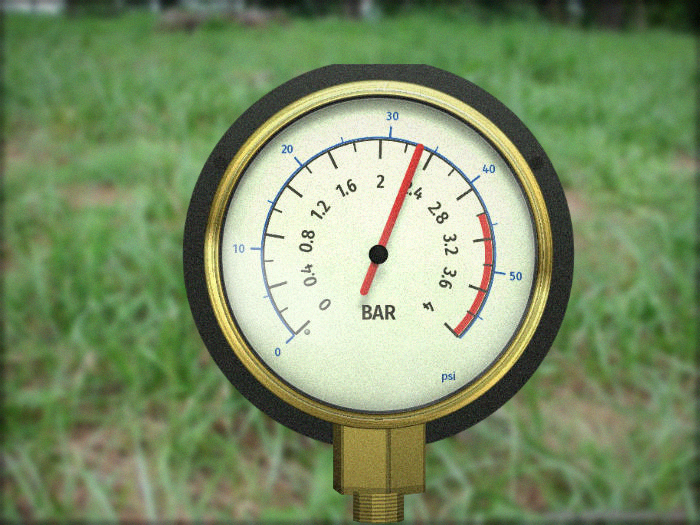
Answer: 2.3 bar
